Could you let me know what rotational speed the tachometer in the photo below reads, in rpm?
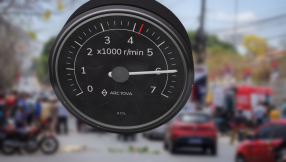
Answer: 6000 rpm
